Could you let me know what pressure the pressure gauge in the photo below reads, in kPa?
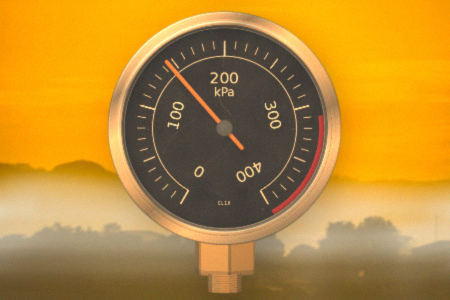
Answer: 145 kPa
